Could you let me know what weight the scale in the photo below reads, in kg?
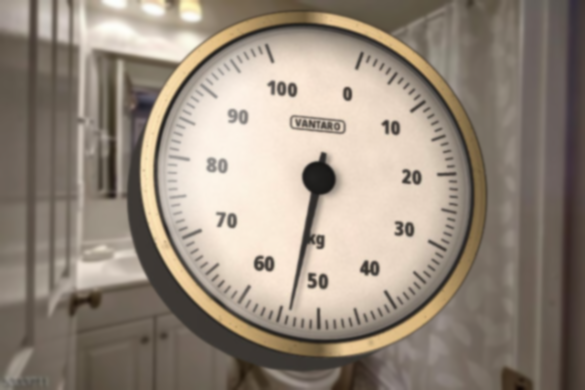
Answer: 54 kg
